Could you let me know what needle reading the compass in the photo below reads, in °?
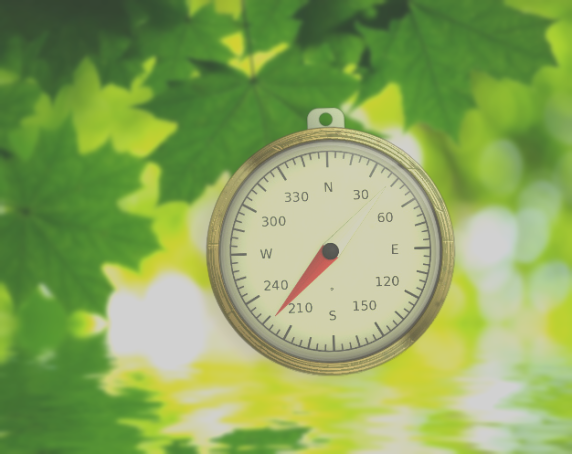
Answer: 222.5 °
